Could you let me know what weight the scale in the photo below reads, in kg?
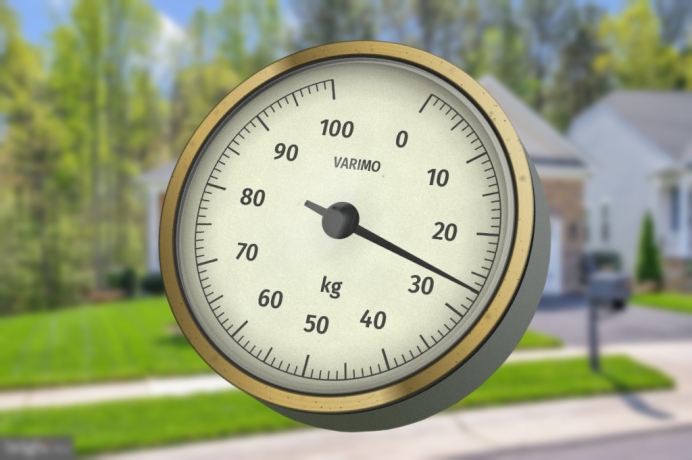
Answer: 27 kg
